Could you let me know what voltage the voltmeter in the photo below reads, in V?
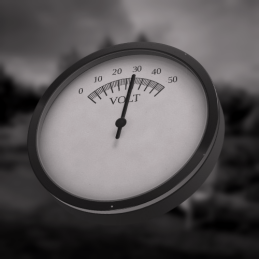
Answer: 30 V
